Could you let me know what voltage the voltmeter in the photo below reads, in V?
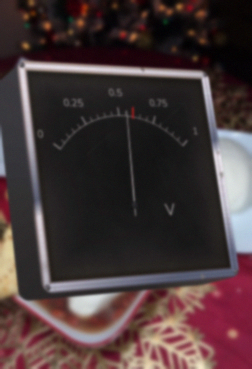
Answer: 0.55 V
